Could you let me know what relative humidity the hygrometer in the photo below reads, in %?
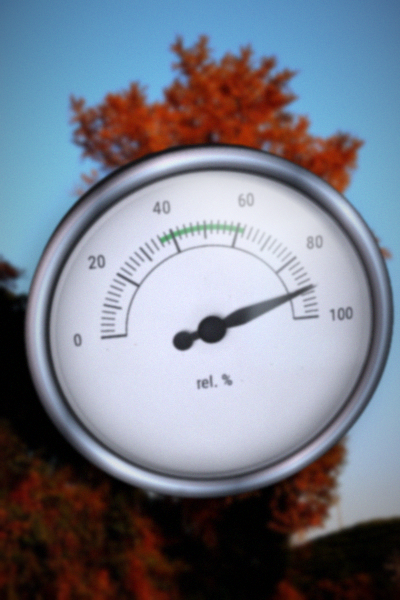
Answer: 90 %
